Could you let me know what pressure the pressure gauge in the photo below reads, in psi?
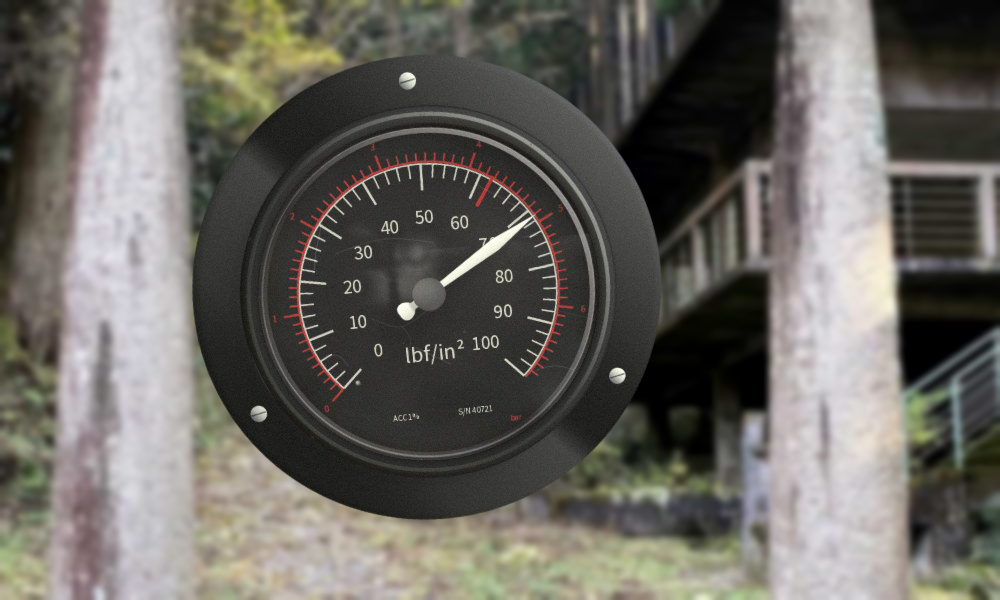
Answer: 71 psi
